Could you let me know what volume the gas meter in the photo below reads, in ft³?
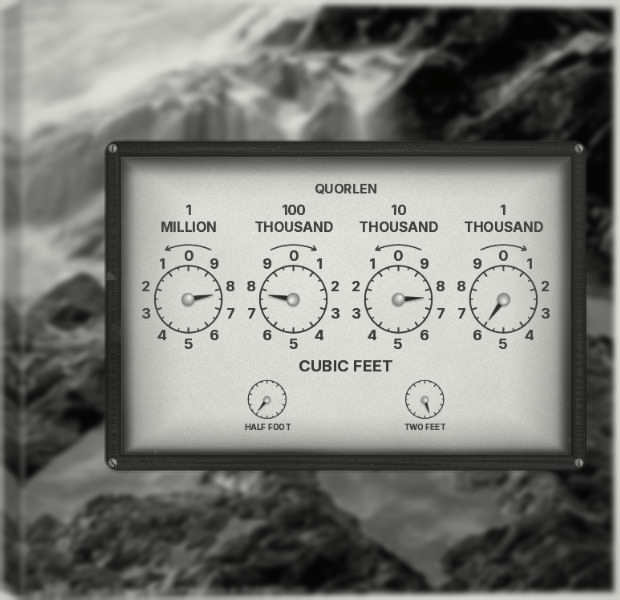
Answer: 777600 ft³
